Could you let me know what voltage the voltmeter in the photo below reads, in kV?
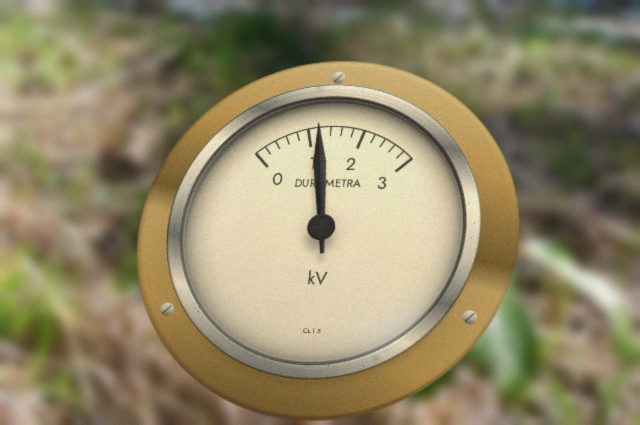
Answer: 1.2 kV
